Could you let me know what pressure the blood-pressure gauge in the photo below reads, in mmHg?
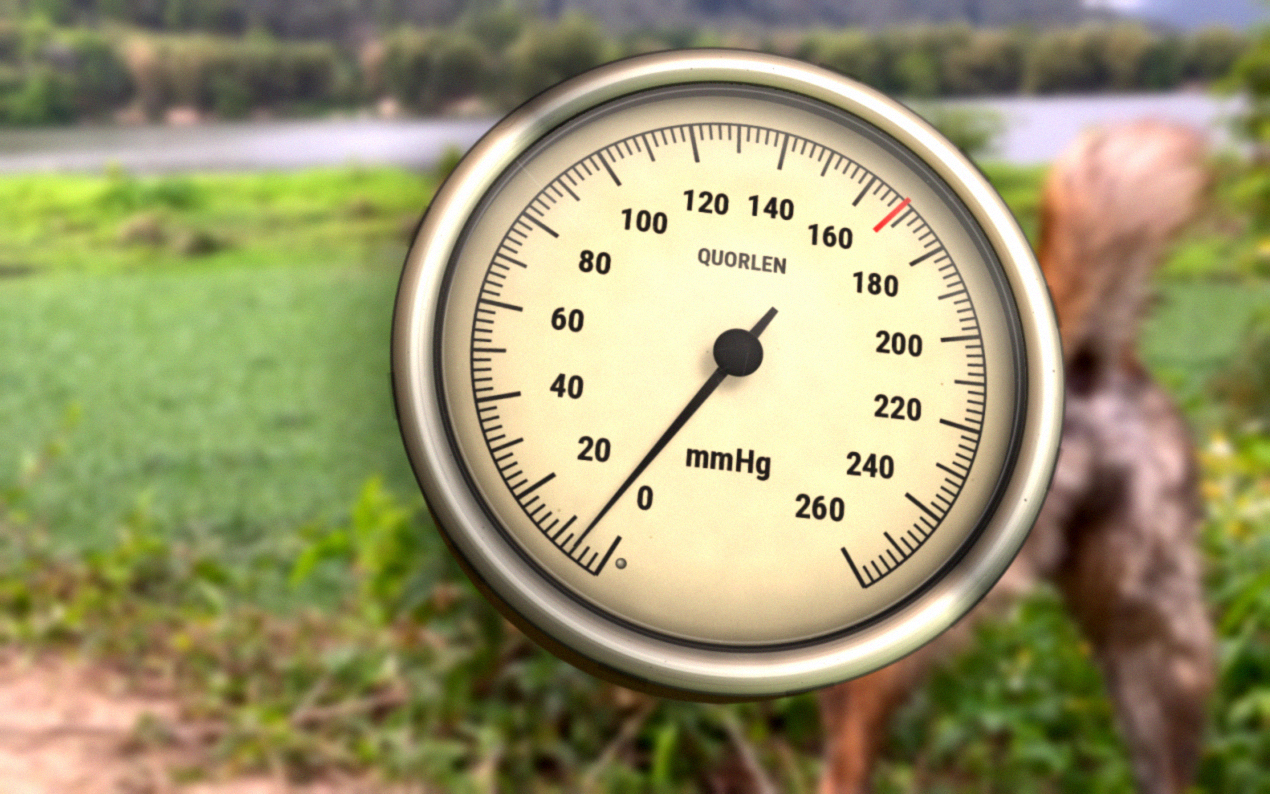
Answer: 6 mmHg
